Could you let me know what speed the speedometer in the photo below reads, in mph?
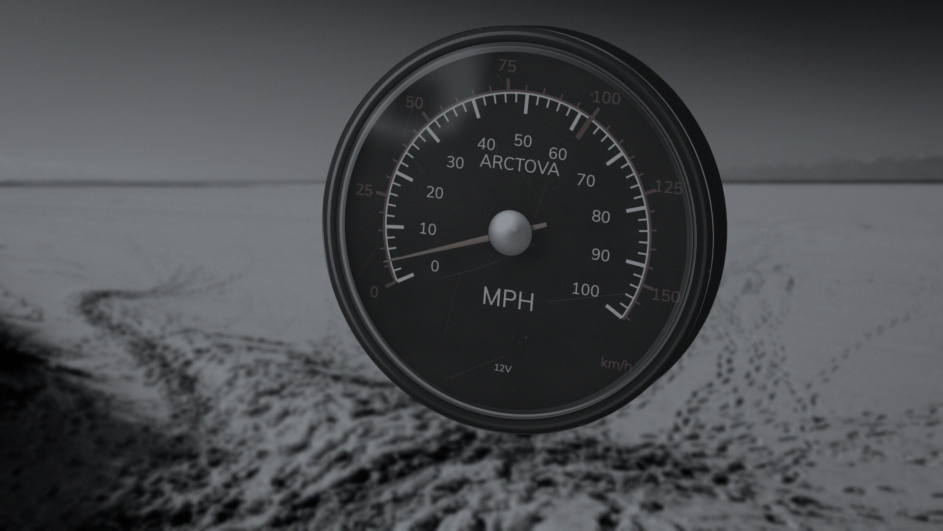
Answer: 4 mph
